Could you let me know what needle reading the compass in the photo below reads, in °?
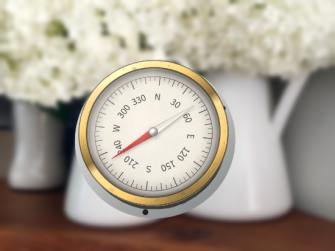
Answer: 230 °
